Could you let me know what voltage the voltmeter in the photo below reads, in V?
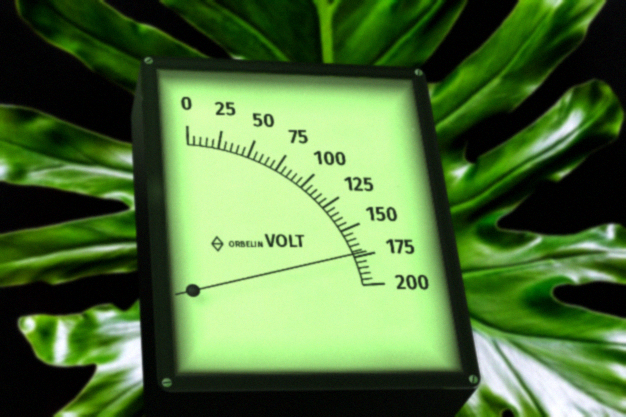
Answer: 175 V
